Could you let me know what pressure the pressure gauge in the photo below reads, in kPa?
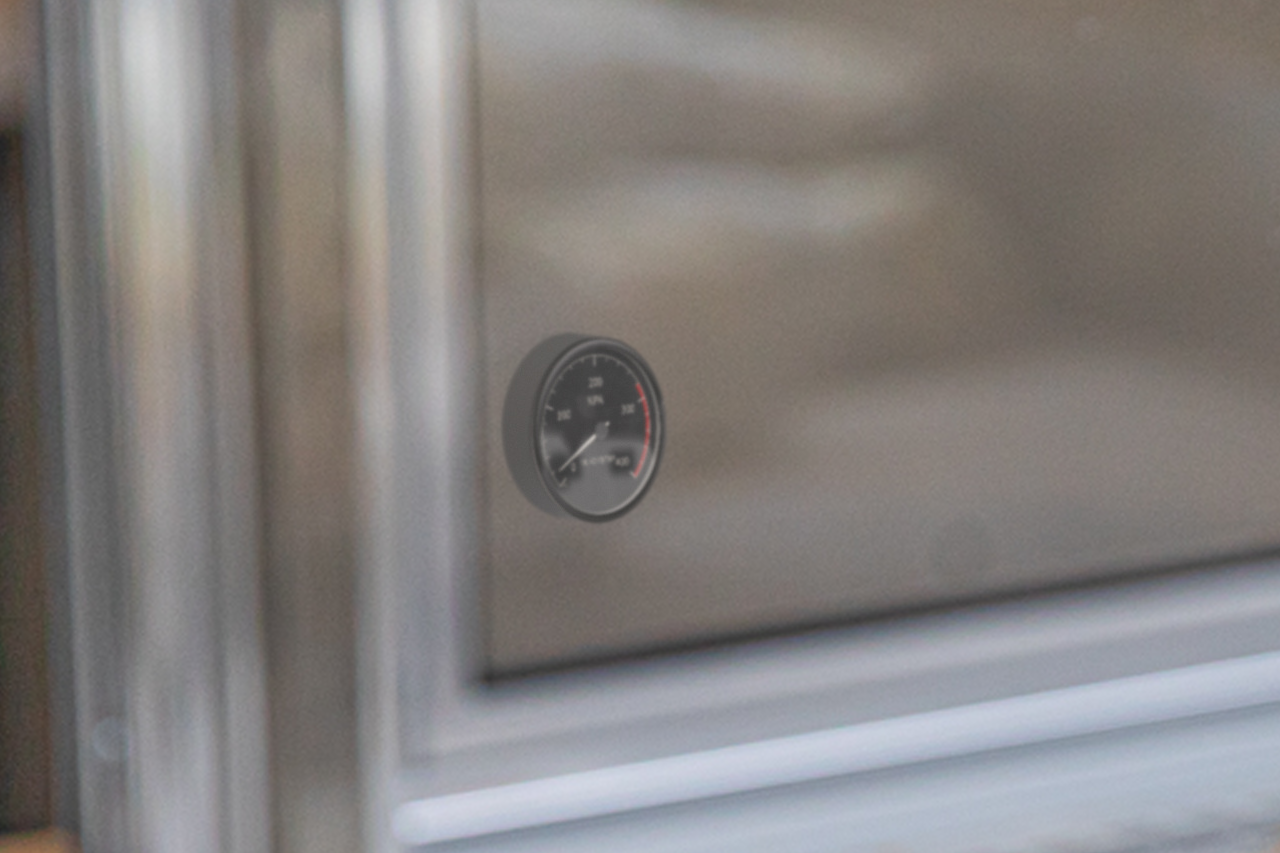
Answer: 20 kPa
